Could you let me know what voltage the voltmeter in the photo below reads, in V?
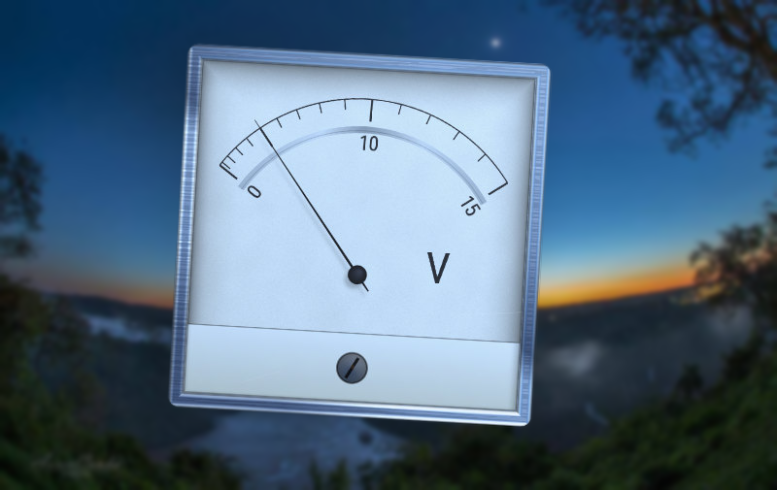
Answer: 5 V
